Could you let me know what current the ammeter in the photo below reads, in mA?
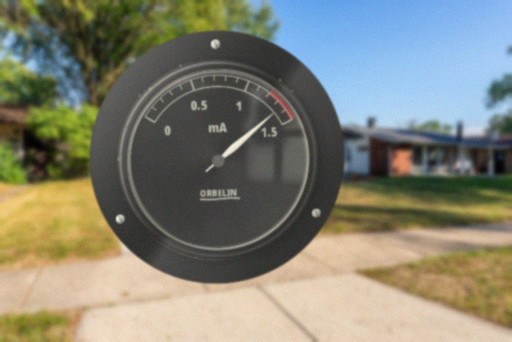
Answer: 1.35 mA
